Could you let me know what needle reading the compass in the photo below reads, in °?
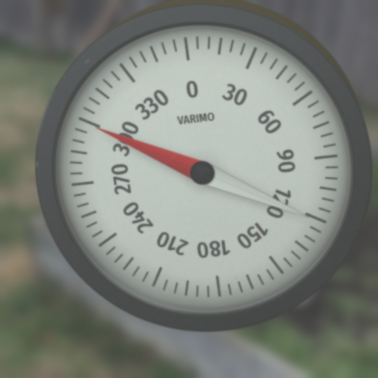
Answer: 300 °
